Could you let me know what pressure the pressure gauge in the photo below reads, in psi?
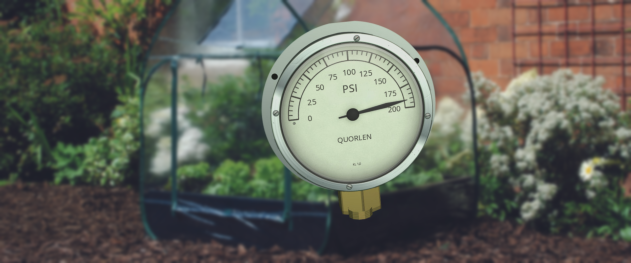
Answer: 190 psi
